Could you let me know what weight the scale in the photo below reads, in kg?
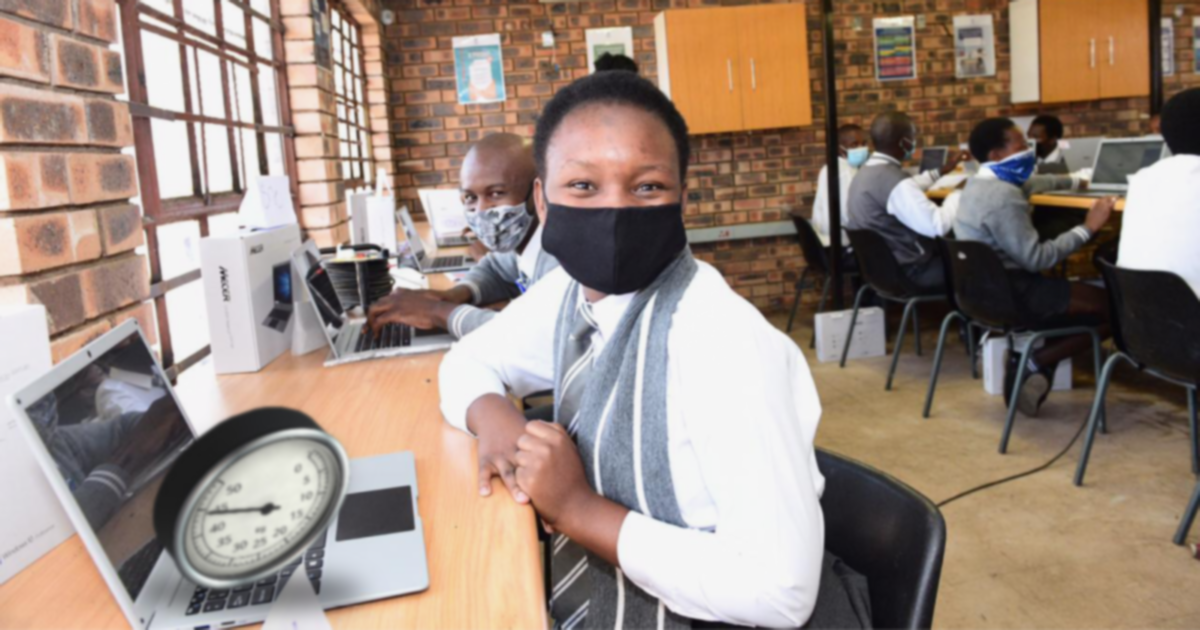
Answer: 45 kg
